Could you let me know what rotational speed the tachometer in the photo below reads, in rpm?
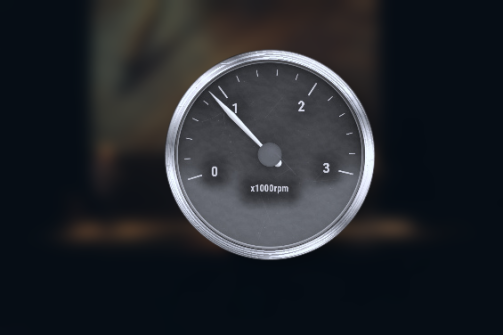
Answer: 900 rpm
